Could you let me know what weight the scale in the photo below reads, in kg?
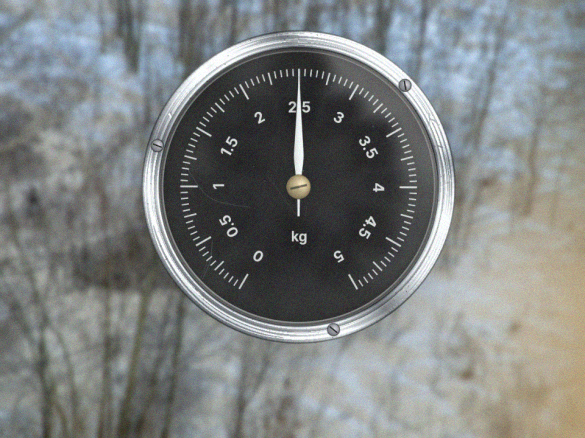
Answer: 2.5 kg
